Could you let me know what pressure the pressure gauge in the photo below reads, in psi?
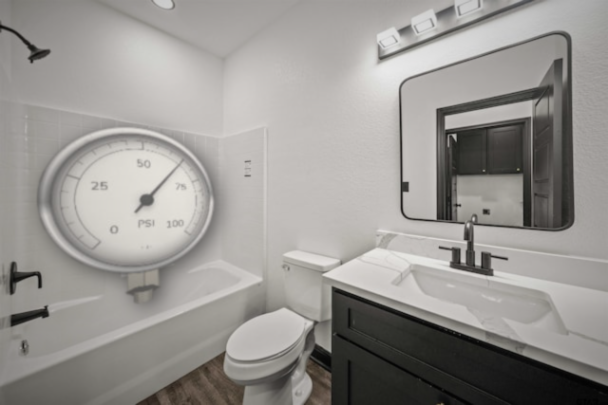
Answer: 65 psi
